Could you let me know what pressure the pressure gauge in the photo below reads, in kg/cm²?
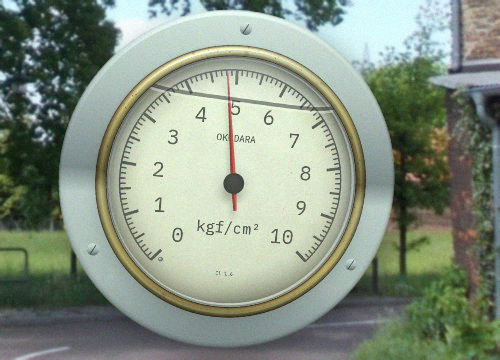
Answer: 4.8 kg/cm²
